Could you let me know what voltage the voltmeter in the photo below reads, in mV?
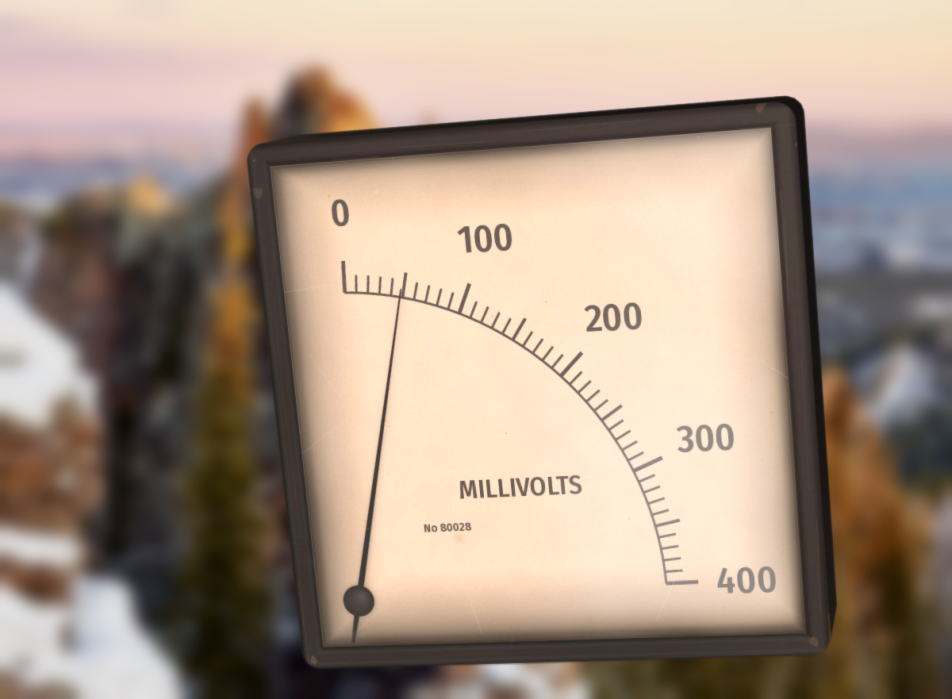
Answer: 50 mV
